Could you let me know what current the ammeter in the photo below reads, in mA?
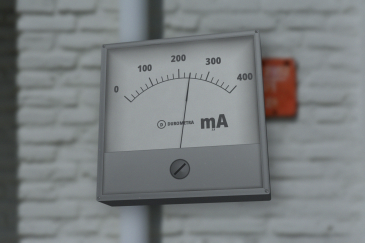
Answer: 240 mA
